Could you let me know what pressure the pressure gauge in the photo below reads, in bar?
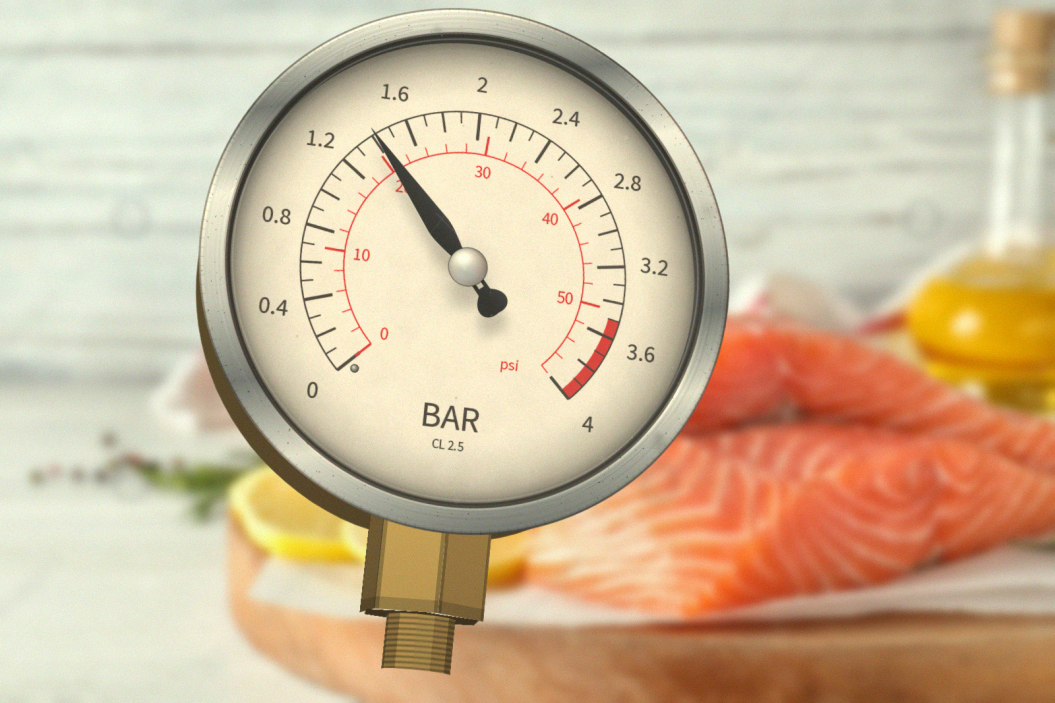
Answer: 1.4 bar
